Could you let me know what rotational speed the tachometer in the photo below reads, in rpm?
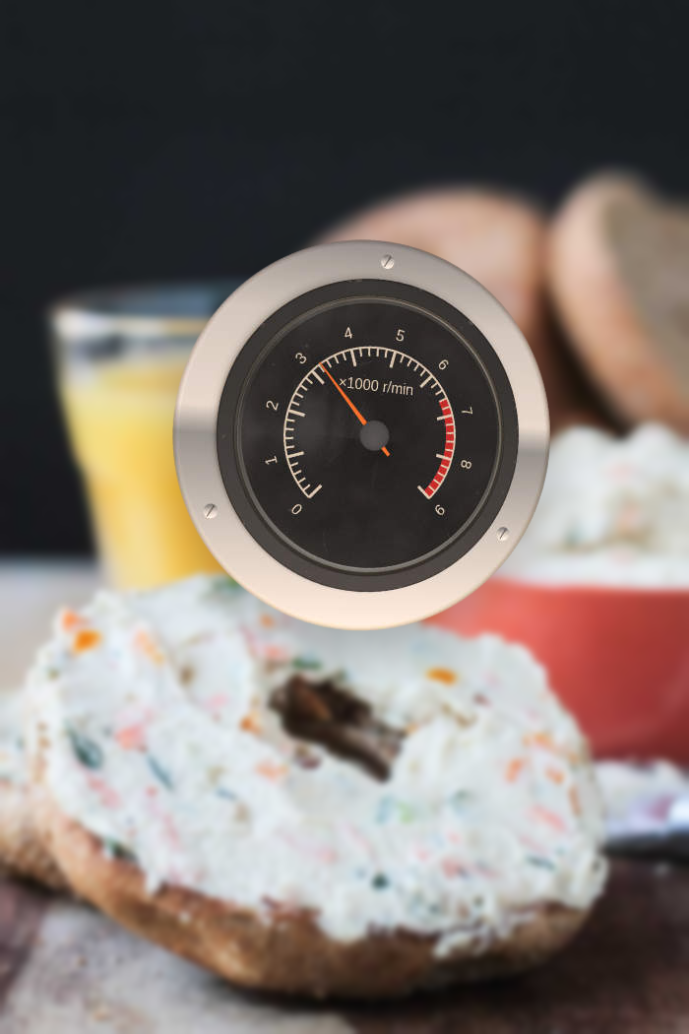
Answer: 3200 rpm
